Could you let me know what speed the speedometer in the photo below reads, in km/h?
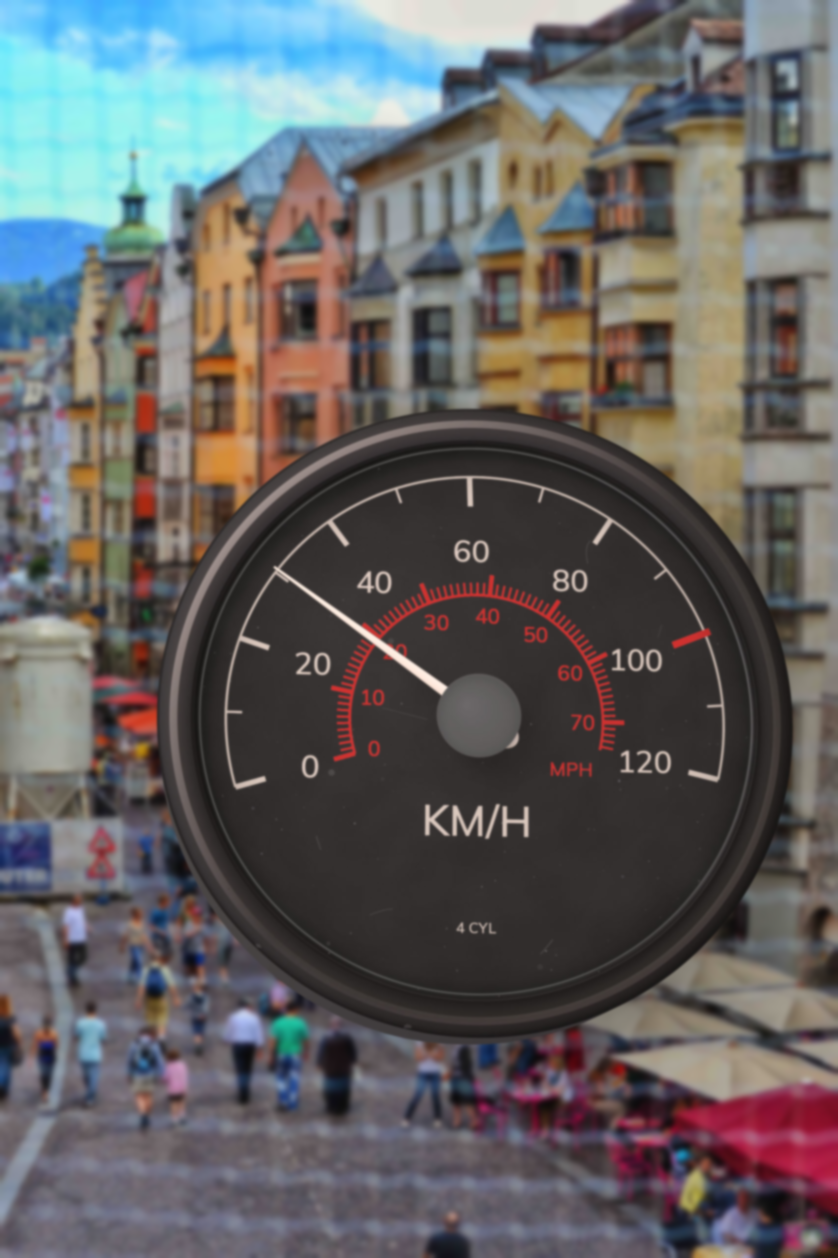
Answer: 30 km/h
